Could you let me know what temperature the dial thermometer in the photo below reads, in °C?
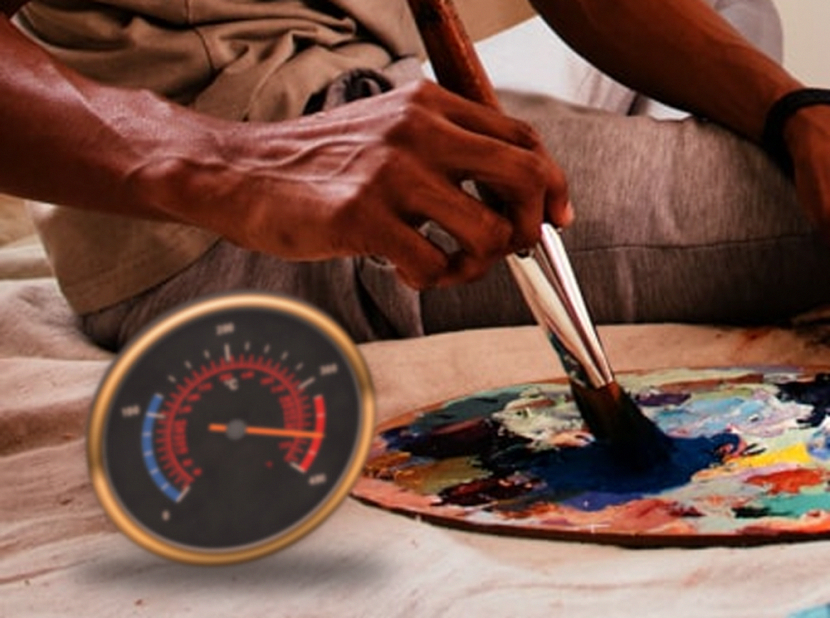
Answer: 360 °C
